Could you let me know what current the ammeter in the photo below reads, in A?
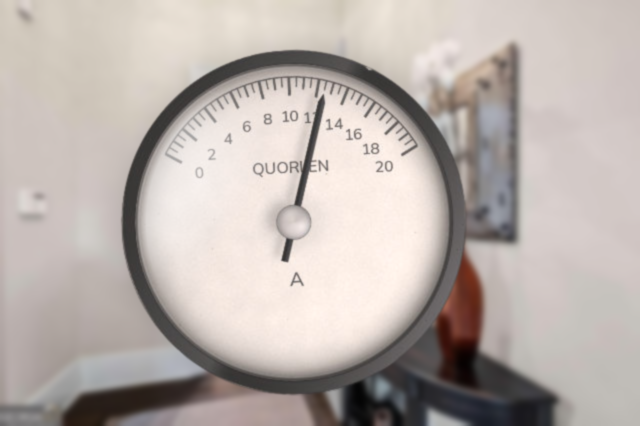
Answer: 12.5 A
